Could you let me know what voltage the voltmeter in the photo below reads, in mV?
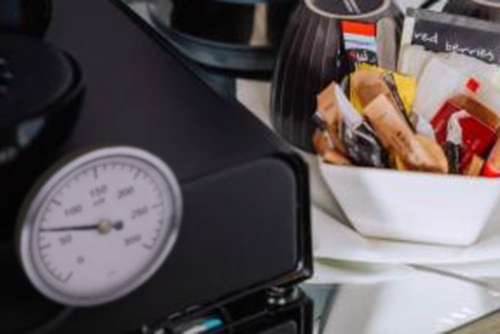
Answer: 70 mV
